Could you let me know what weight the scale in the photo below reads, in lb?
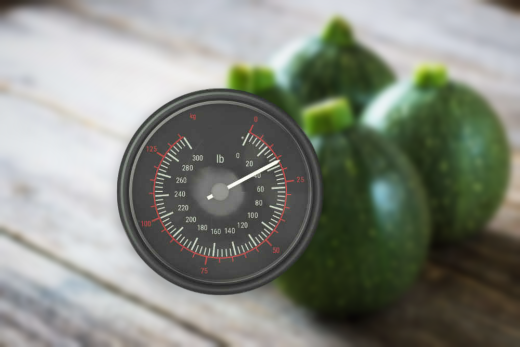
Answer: 36 lb
